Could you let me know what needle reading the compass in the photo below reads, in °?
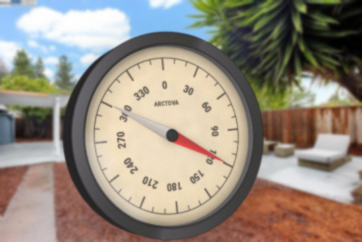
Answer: 120 °
